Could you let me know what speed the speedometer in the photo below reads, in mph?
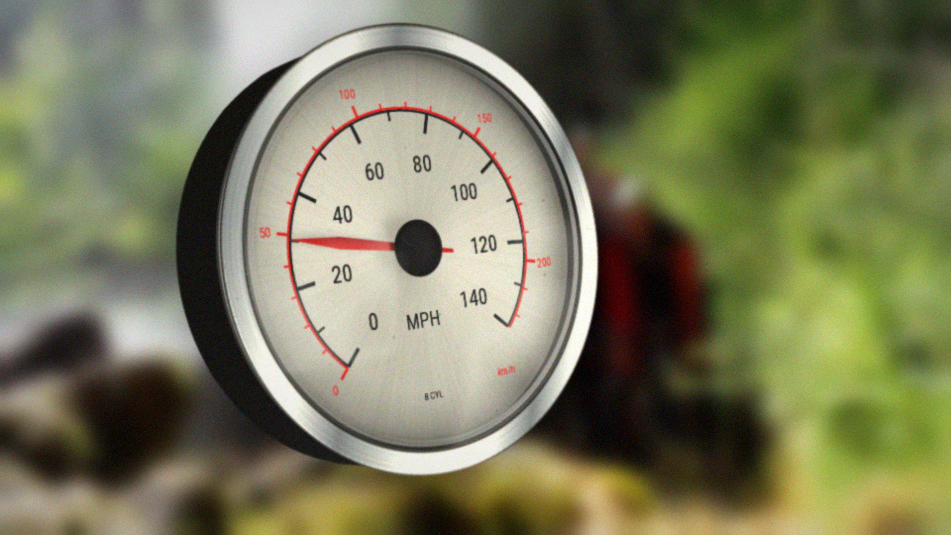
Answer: 30 mph
